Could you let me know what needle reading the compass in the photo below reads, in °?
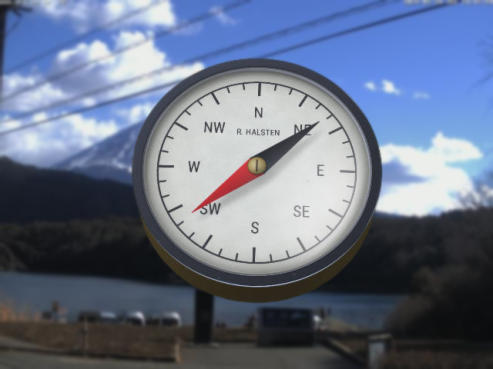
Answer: 230 °
